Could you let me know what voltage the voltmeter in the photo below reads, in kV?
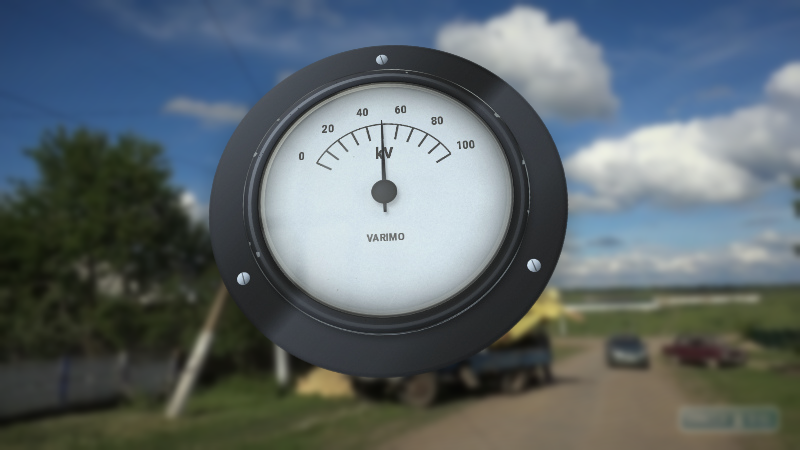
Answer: 50 kV
